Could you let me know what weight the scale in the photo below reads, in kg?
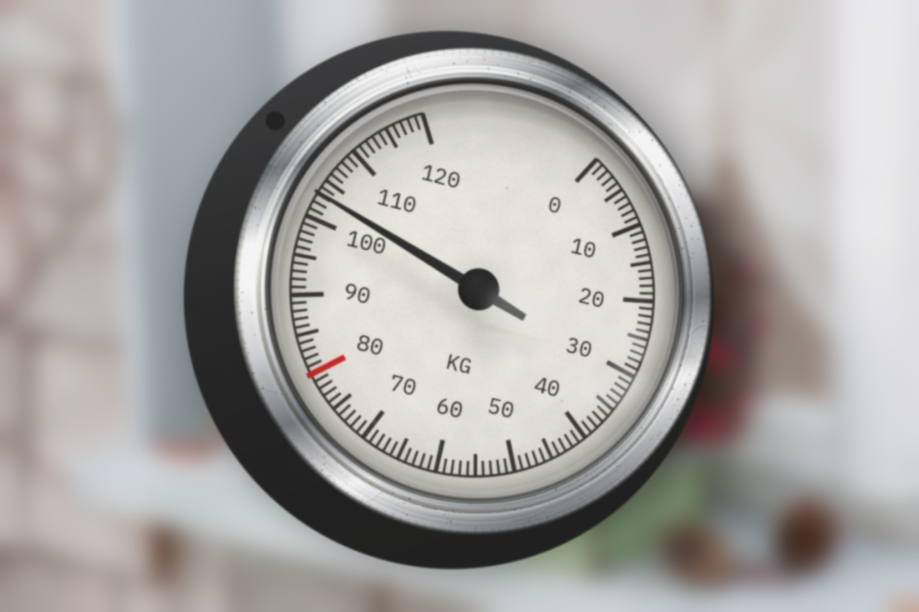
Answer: 103 kg
